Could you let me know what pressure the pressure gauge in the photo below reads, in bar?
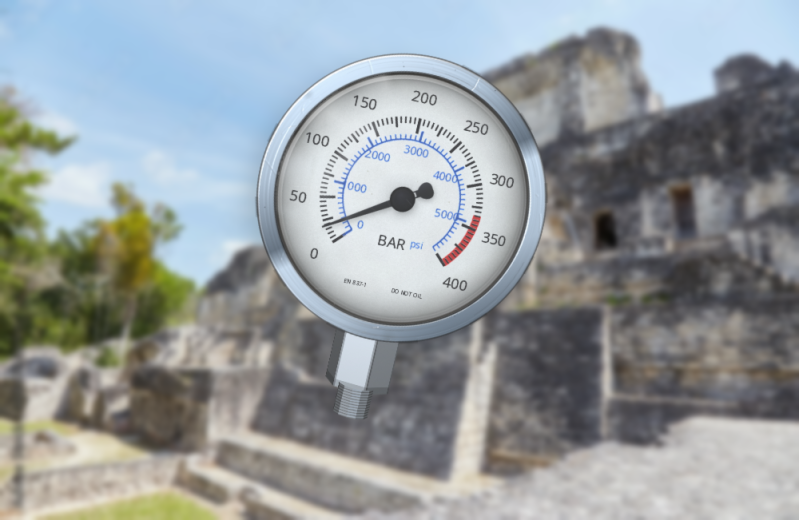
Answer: 20 bar
